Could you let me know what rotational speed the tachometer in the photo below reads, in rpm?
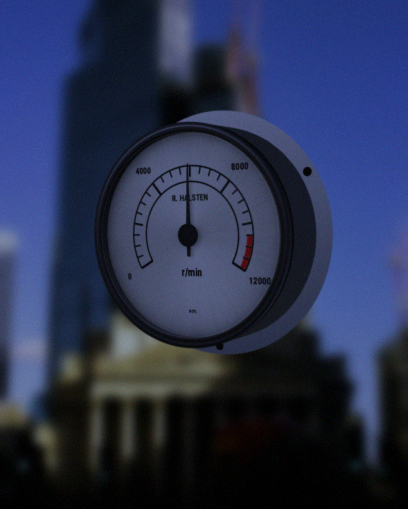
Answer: 6000 rpm
